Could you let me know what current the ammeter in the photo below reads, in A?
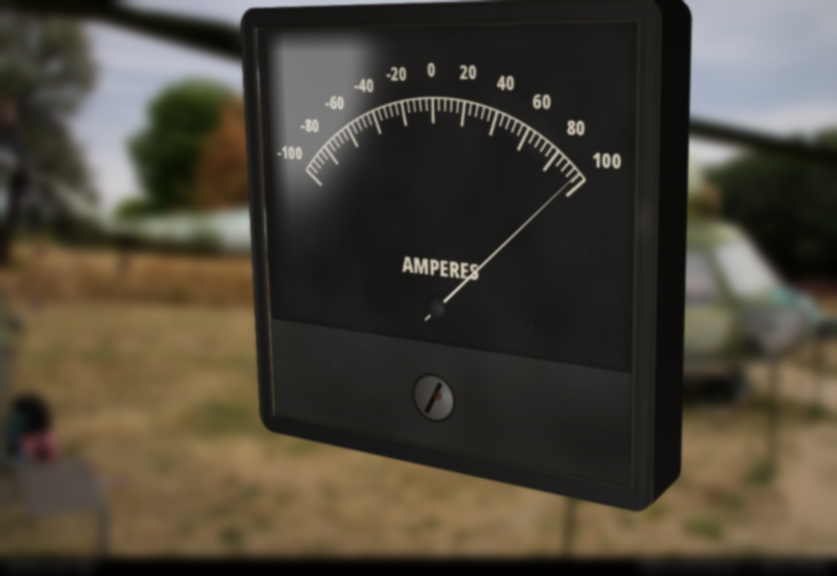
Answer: 96 A
